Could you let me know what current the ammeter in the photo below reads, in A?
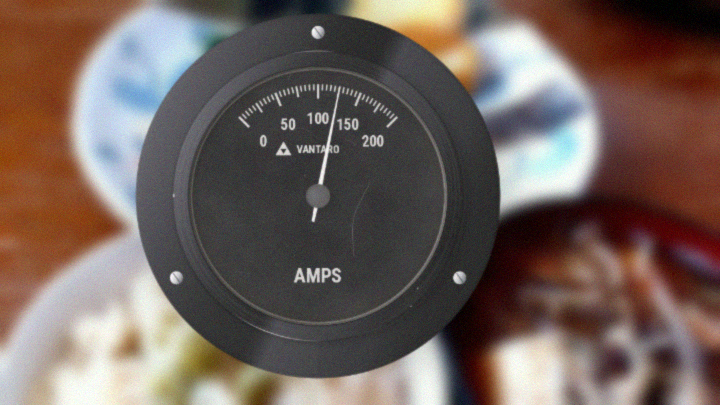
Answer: 125 A
